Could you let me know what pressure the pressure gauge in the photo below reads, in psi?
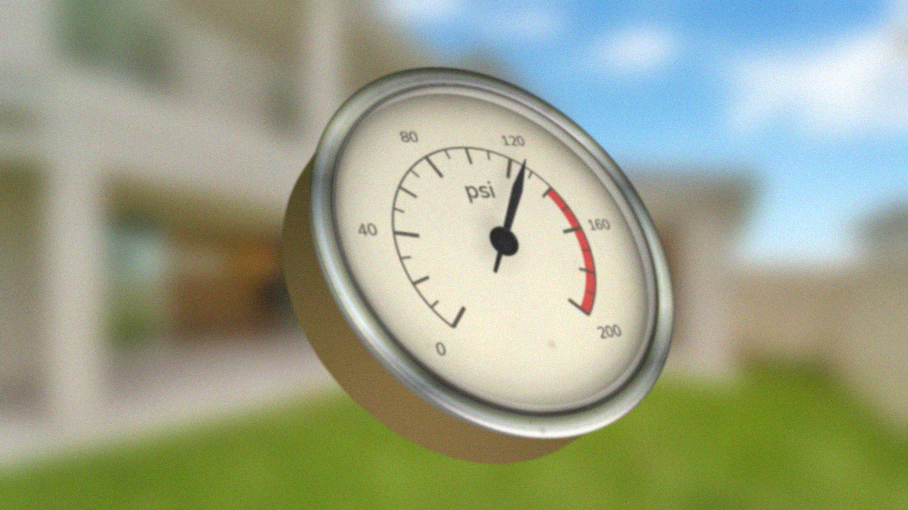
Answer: 125 psi
